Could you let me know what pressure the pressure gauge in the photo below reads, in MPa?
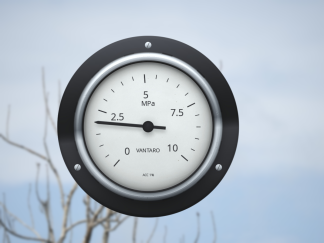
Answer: 2 MPa
